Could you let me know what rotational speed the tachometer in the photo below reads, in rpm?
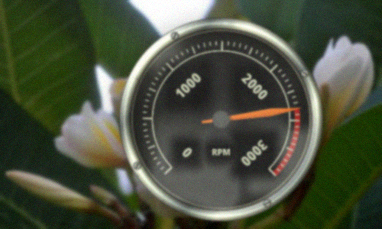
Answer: 2400 rpm
